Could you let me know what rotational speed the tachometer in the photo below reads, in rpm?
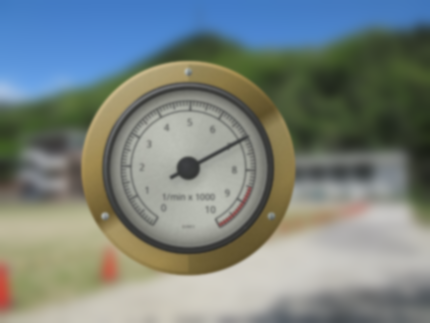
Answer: 7000 rpm
